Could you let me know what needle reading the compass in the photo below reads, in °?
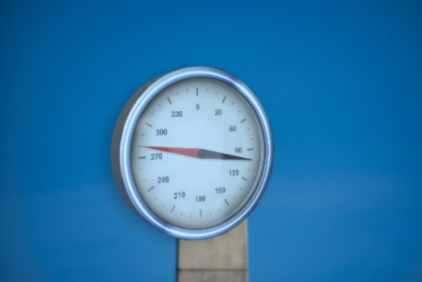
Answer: 280 °
